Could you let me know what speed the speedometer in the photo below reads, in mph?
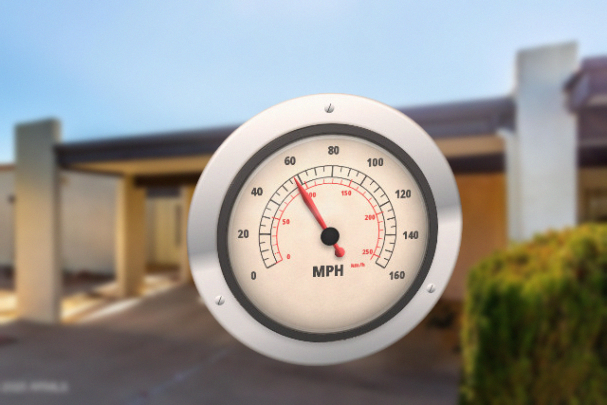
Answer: 57.5 mph
